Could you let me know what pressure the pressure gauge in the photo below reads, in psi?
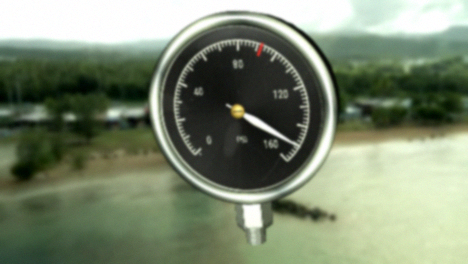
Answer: 150 psi
